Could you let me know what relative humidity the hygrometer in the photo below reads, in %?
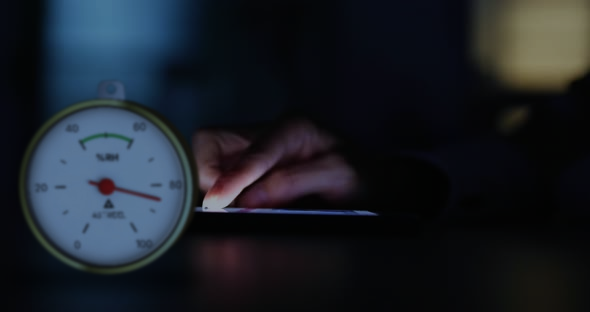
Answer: 85 %
